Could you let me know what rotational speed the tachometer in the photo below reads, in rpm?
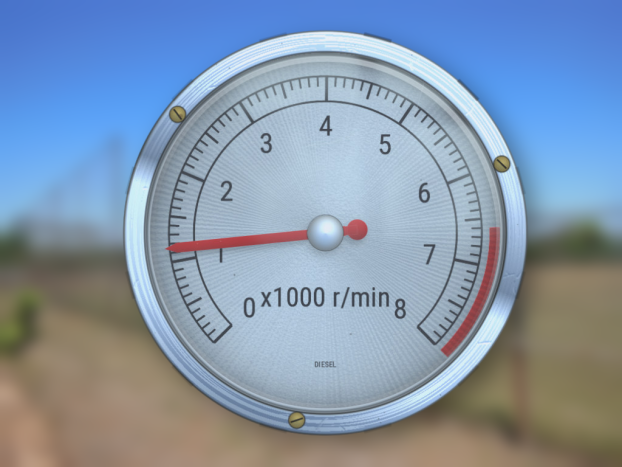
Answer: 1150 rpm
